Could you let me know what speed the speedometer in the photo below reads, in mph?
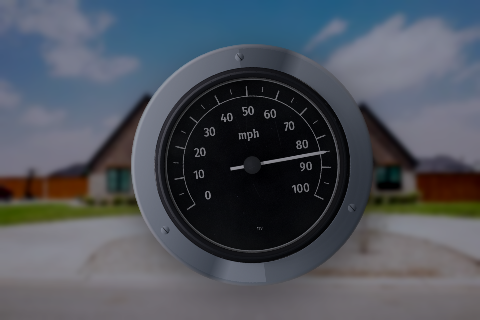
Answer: 85 mph
